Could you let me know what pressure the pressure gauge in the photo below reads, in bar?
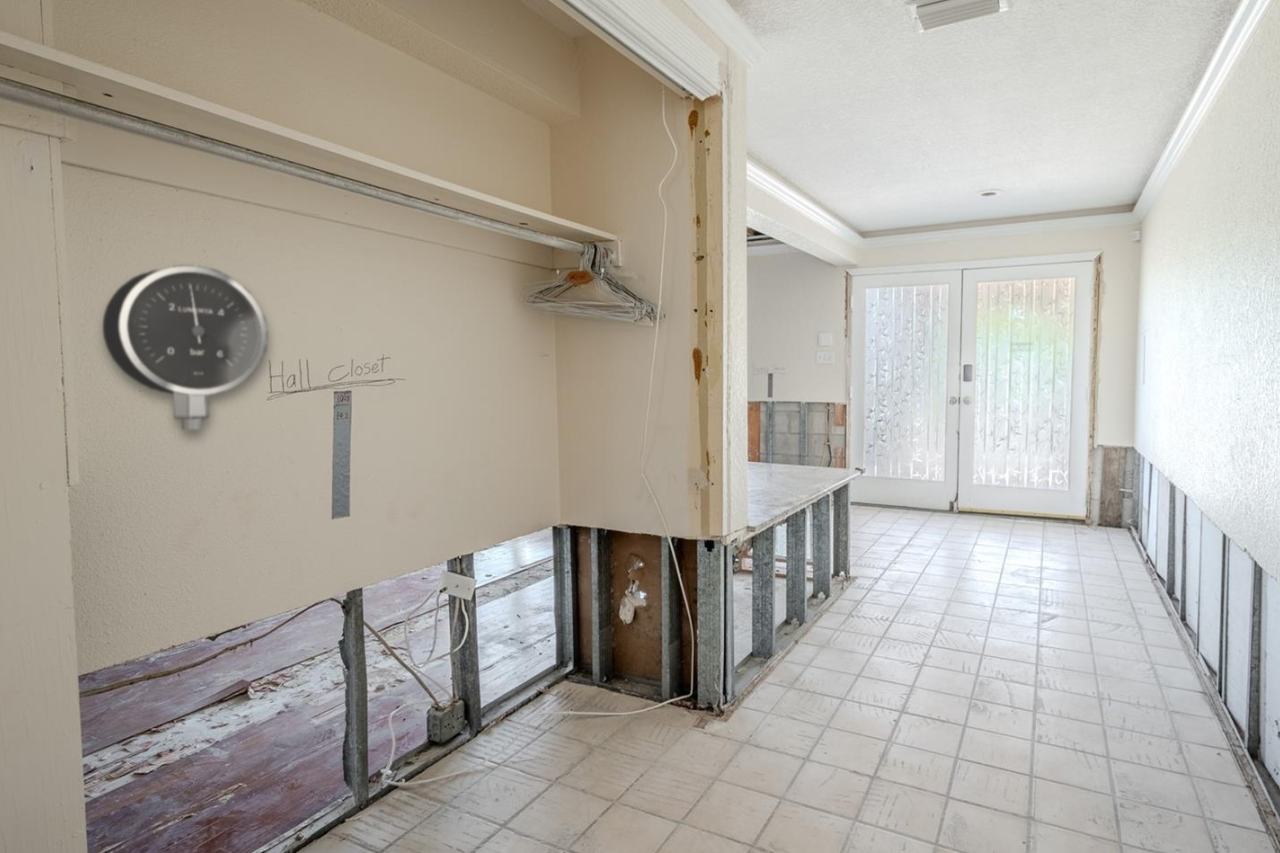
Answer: 2.8 bar
